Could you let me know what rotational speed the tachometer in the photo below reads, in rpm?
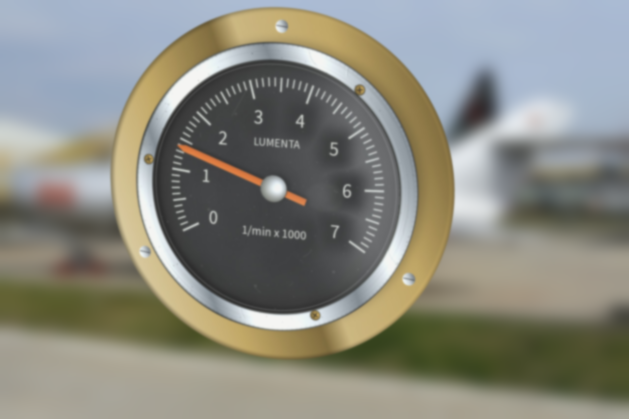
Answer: 1400 rpm
